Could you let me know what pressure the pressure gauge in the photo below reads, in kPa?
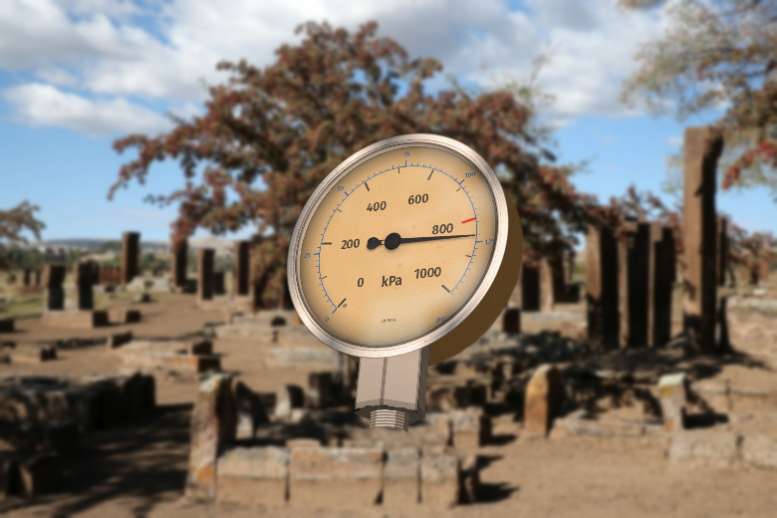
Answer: 850 kPa
